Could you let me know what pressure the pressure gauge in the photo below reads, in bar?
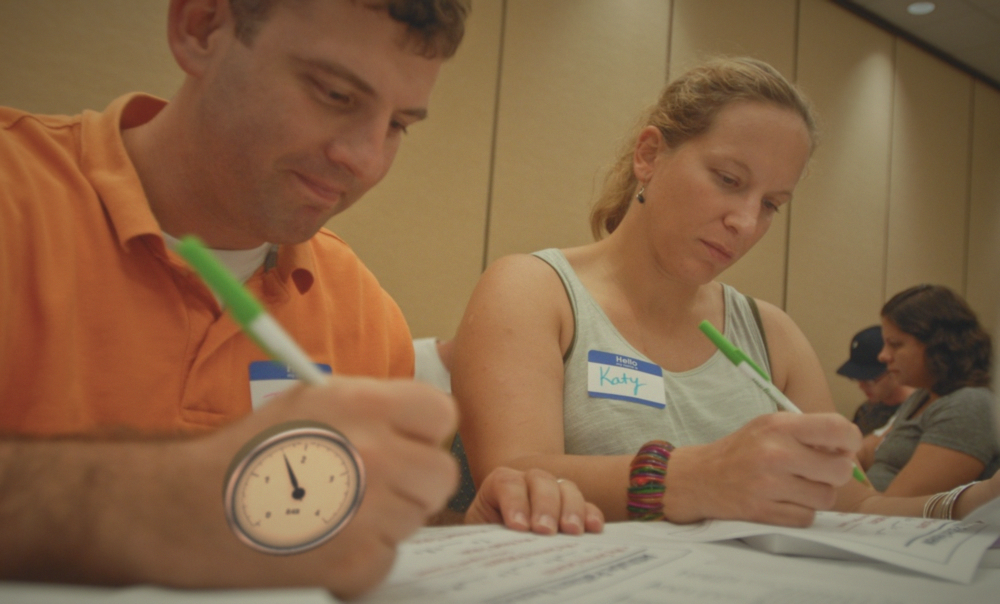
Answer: 1.6 bar
